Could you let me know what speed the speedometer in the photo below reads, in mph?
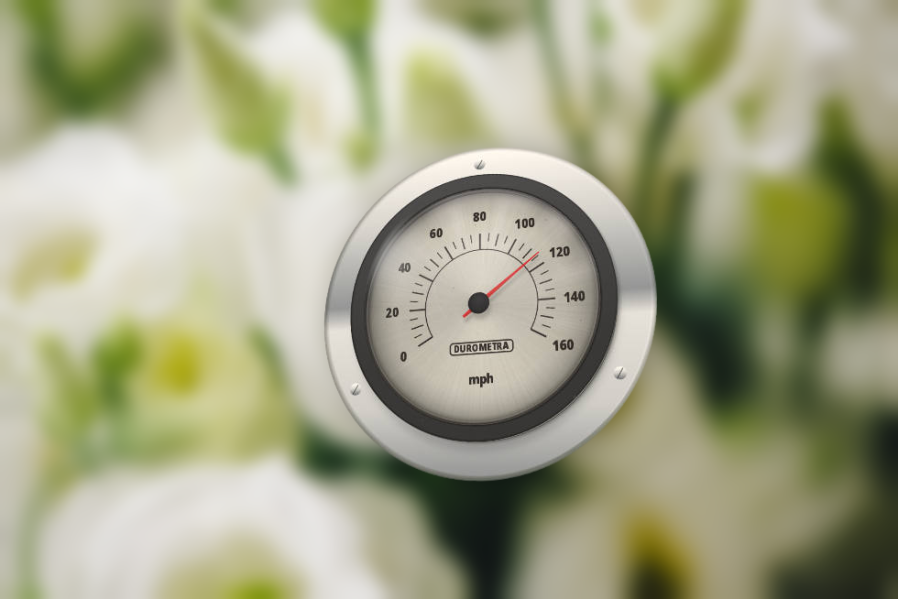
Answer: 115 mph
